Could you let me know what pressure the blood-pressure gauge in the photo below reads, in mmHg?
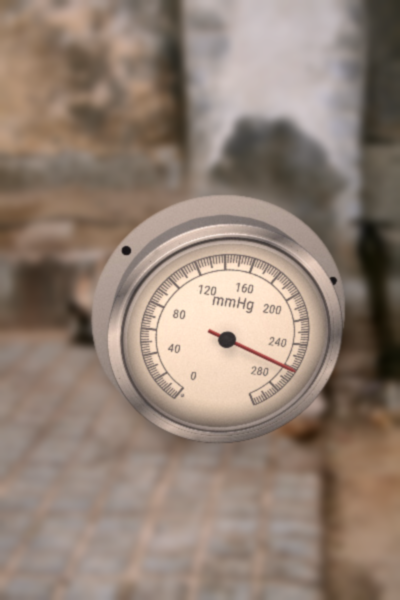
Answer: 260 mmHg
